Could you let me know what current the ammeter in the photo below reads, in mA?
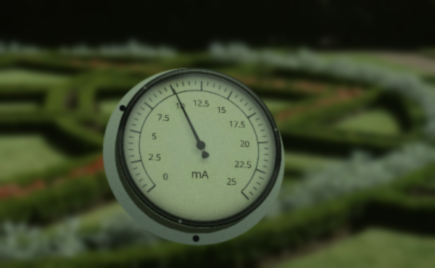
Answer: 10 mA
